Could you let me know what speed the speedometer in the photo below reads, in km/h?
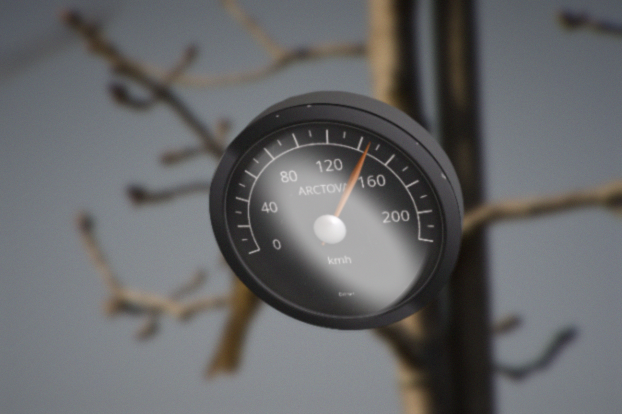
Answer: 145 km/h
